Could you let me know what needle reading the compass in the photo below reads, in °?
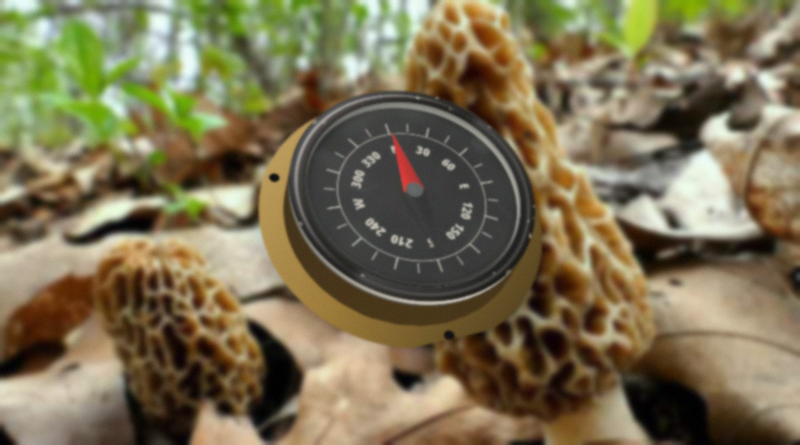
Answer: 0 °
